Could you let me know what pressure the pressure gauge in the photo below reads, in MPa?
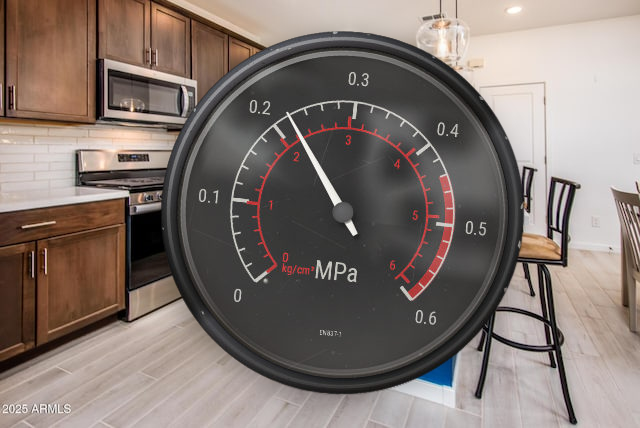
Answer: 0.22 MPa
